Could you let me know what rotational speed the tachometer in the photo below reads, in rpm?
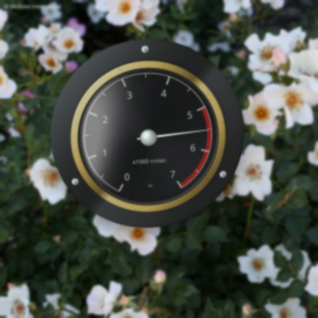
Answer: 5500 rpm
